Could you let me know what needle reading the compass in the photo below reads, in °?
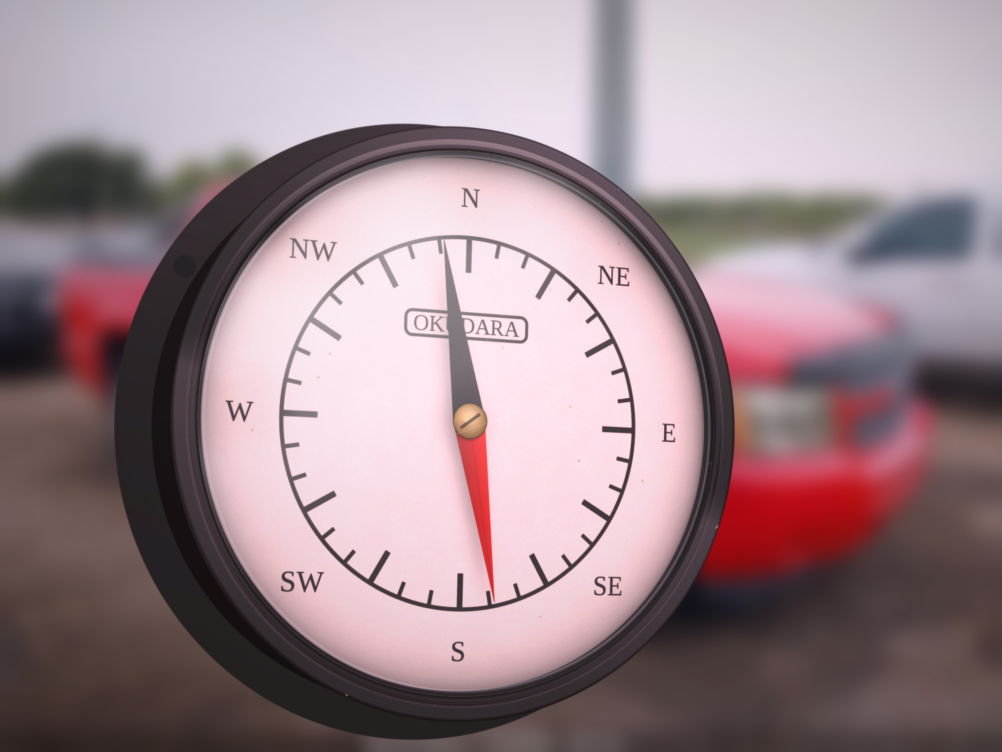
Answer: 170 °
